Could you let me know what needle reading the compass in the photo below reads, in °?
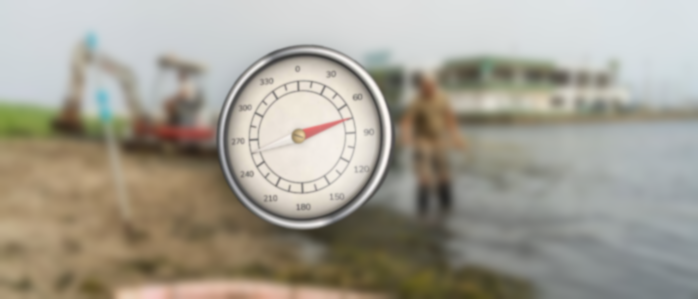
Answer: 75 °
